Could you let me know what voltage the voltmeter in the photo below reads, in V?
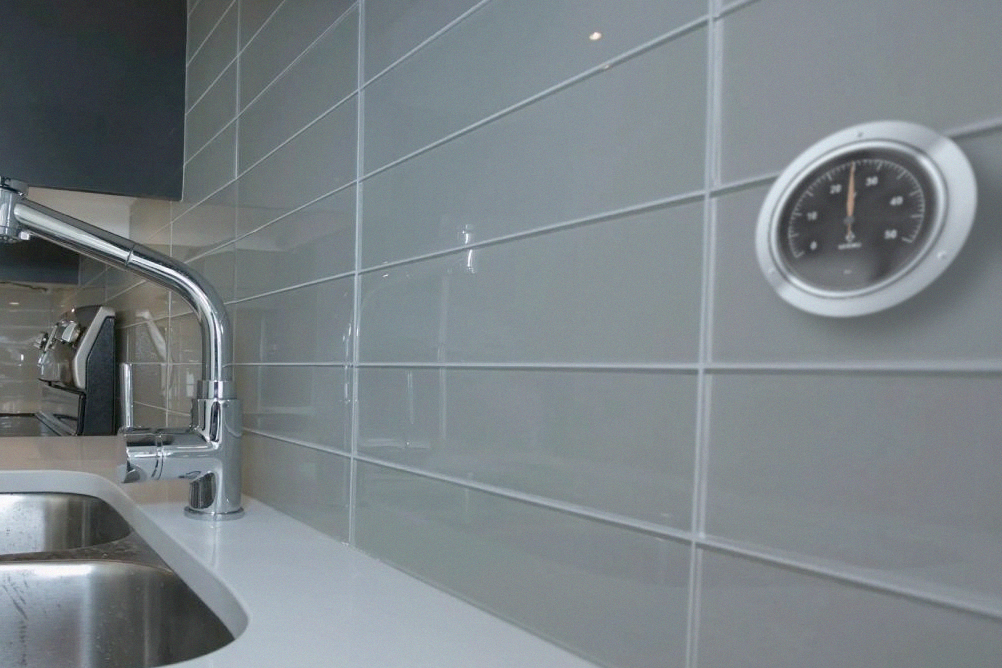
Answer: 25 V
